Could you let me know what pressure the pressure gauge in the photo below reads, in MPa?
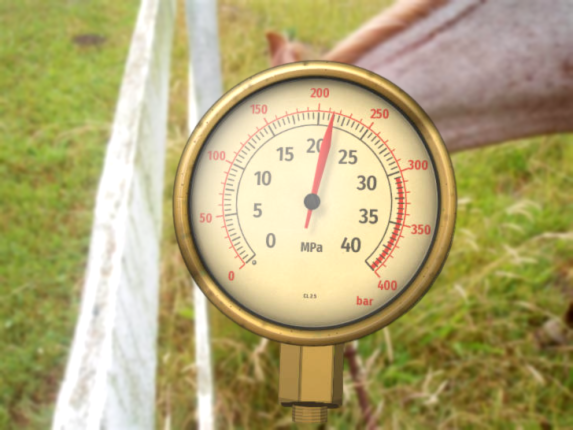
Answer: 21.5 MPa
